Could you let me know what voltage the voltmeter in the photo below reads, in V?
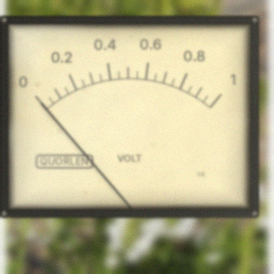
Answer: 0 V
